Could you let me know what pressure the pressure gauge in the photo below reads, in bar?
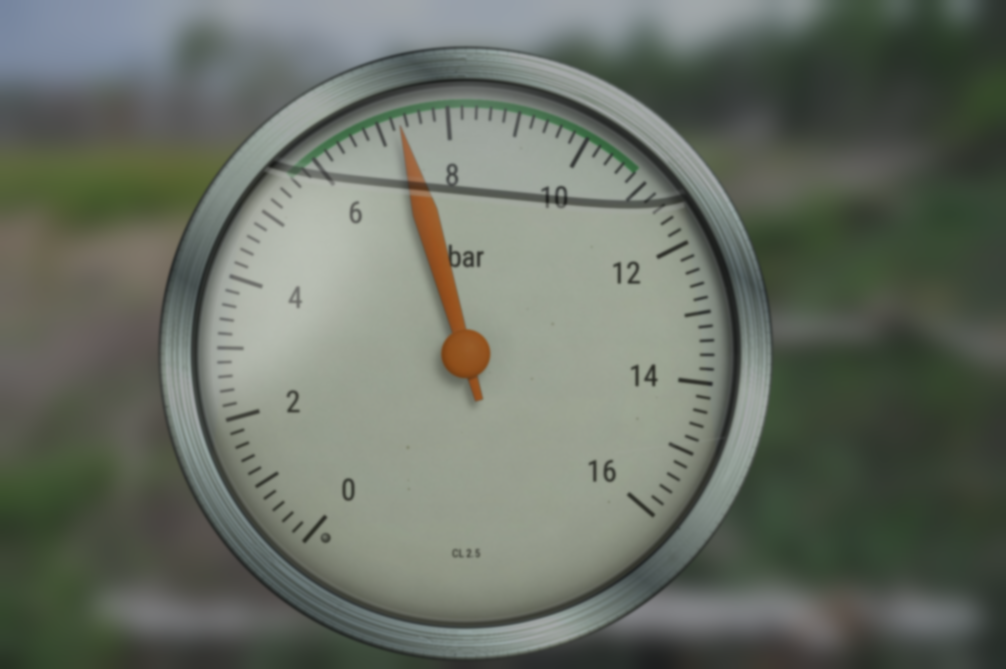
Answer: 7.3 bar
